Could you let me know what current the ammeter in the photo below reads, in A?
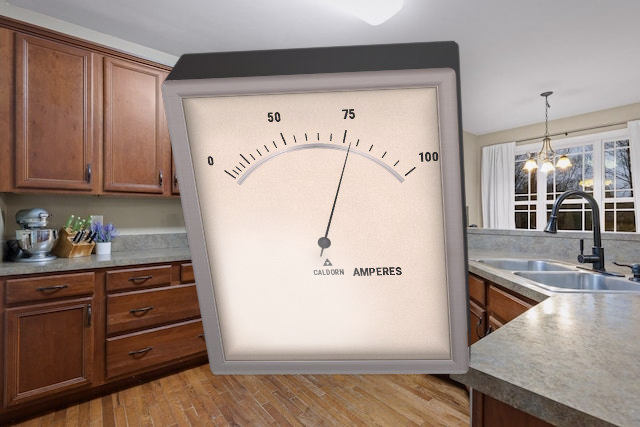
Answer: 77.5 A
